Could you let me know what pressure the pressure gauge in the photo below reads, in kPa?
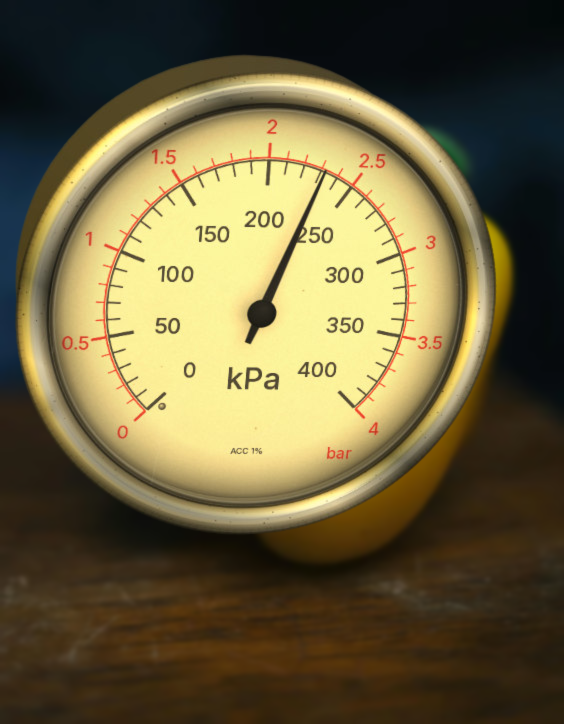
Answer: 230 kPa
